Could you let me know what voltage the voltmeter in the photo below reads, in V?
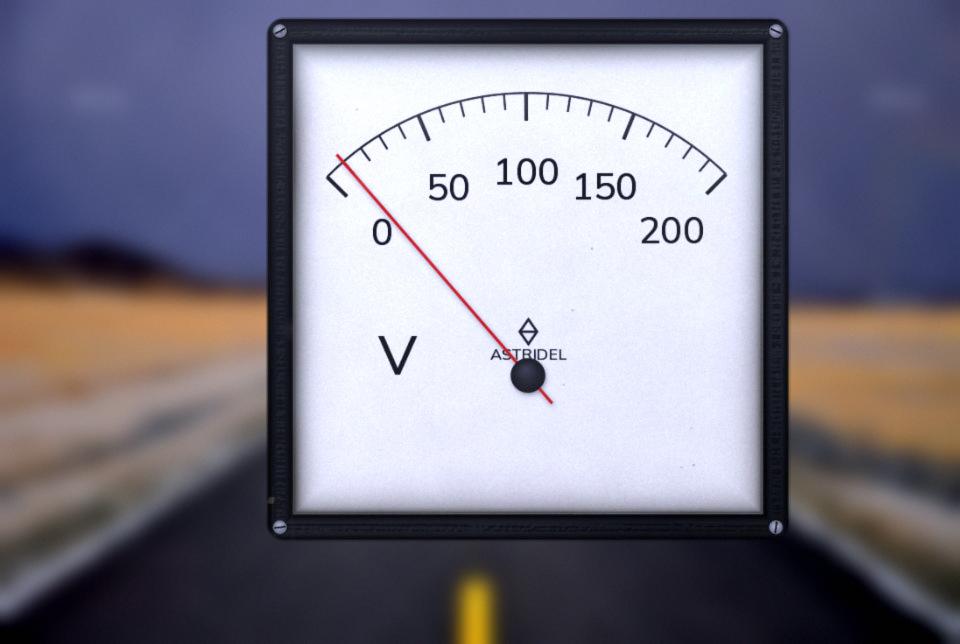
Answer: 10 V
